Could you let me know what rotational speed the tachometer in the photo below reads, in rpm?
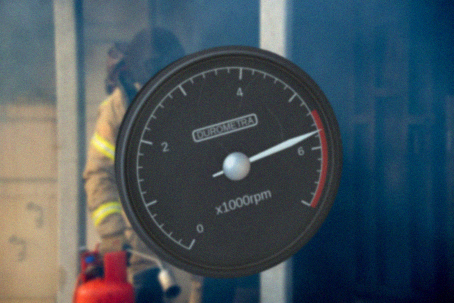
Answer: 5700 rpm
